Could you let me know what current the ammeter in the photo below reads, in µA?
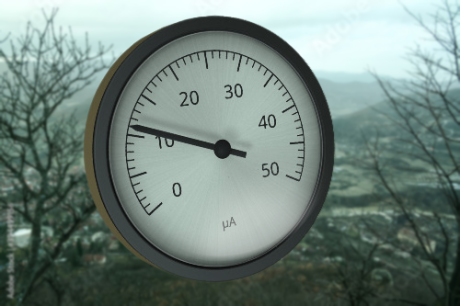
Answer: 11 µA
